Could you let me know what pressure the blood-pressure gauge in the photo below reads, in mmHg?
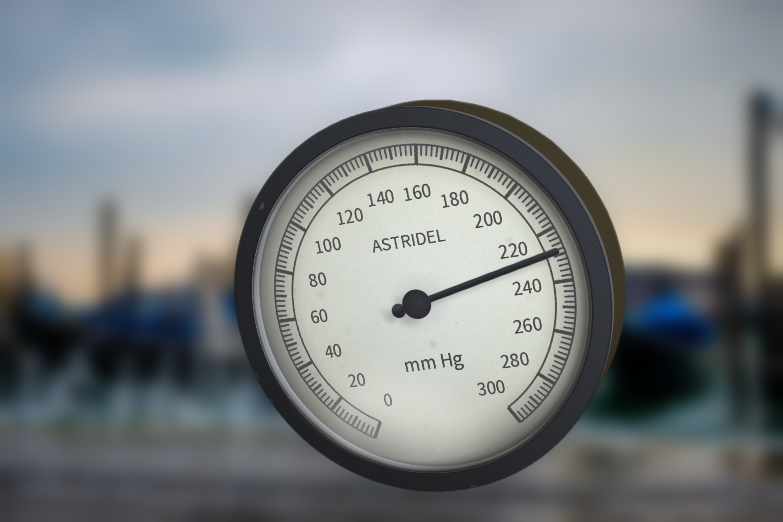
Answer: 228 mmHg
